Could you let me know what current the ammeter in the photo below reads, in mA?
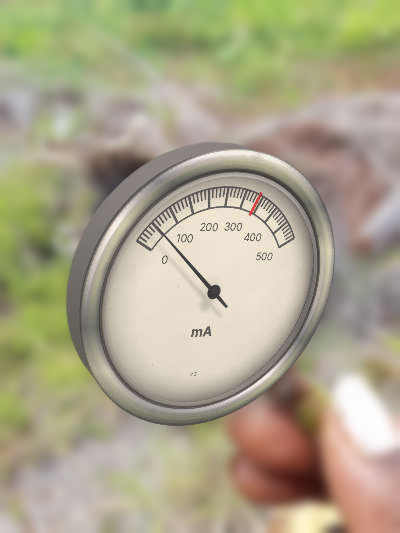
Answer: 50 mA
